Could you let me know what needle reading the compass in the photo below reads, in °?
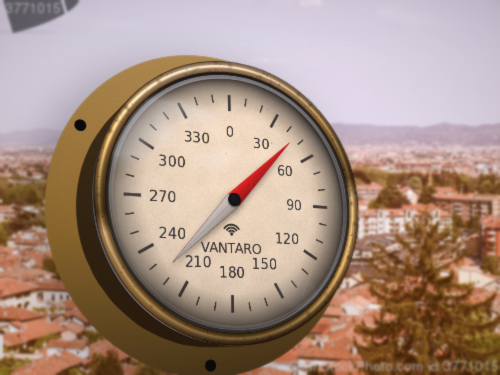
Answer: 45 °
